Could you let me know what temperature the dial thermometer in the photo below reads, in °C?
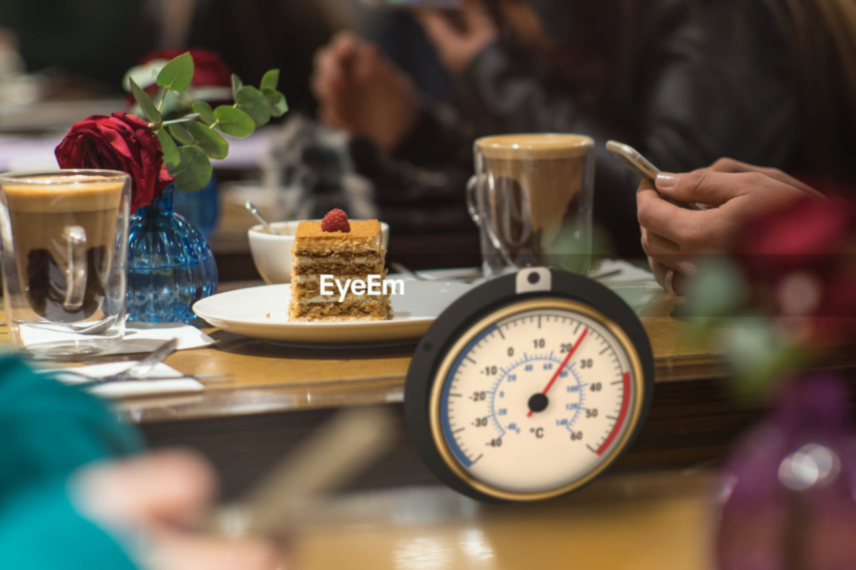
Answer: 22 °C
